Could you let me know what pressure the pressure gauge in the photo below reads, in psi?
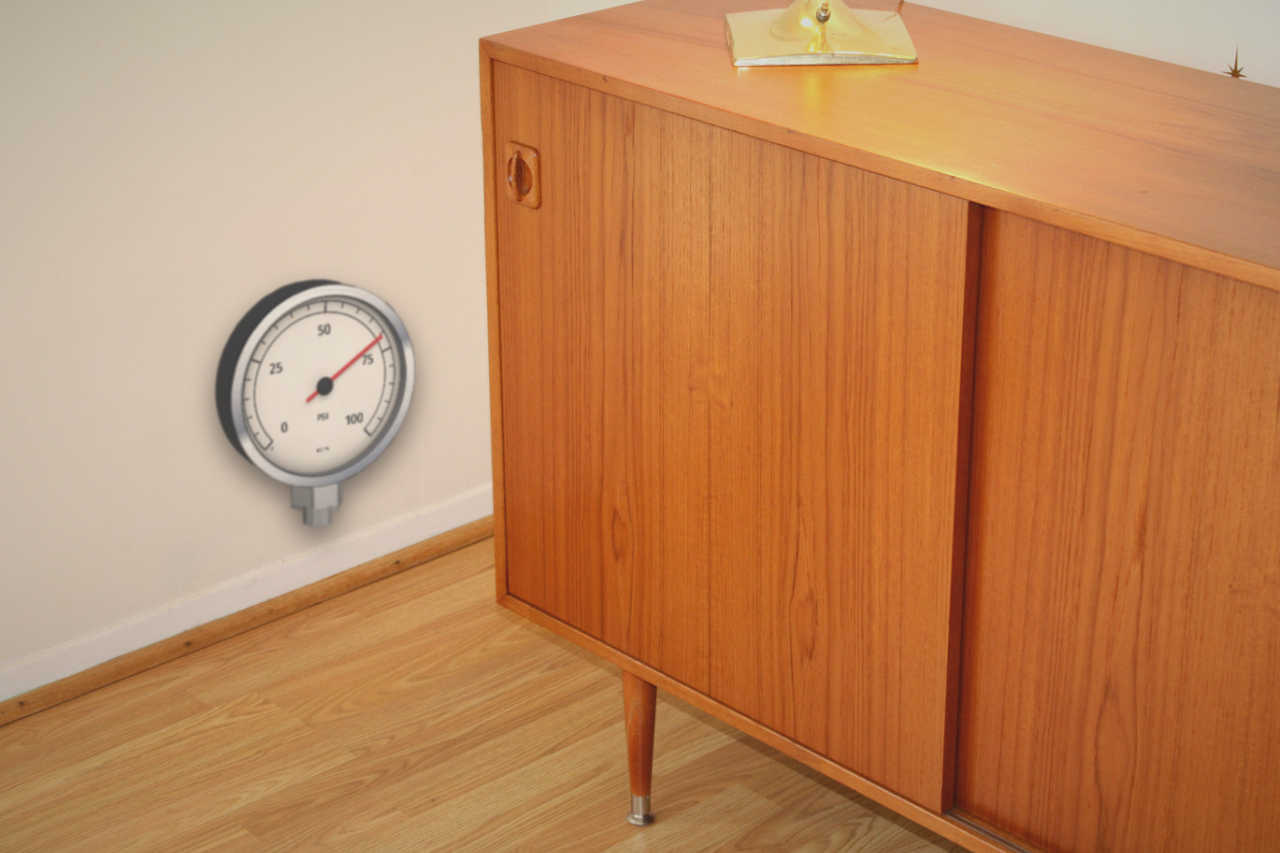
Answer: 70 psi
